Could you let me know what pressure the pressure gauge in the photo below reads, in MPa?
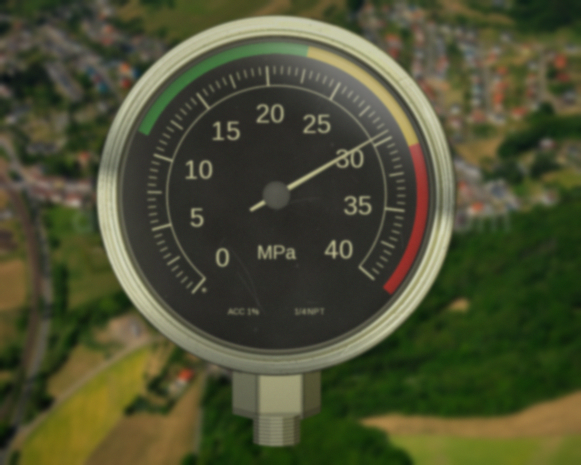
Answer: 29.5 MPa
